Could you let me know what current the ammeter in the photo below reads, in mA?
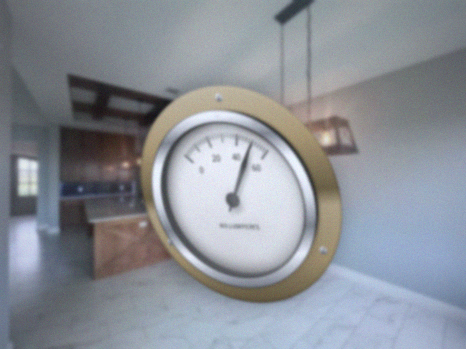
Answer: 50 mA
